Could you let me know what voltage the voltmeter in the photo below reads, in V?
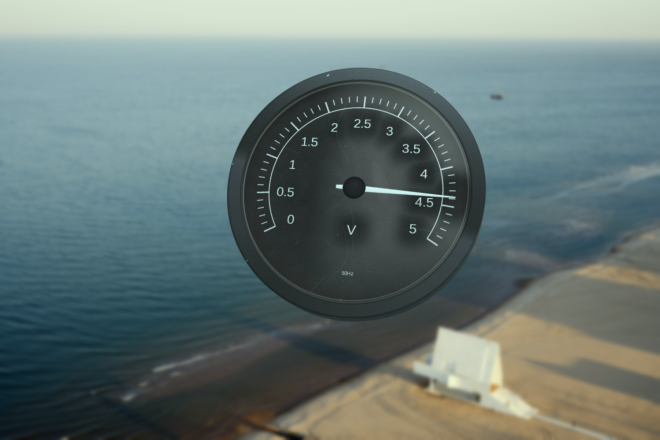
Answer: 4.4 V
